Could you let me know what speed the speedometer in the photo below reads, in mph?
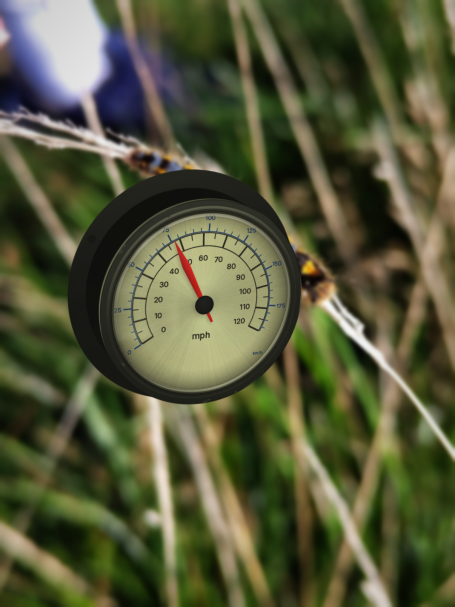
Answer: 47.5 mph
